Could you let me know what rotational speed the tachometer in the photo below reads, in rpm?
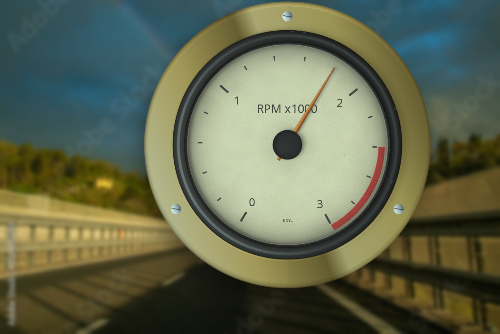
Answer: 1800 rpm
